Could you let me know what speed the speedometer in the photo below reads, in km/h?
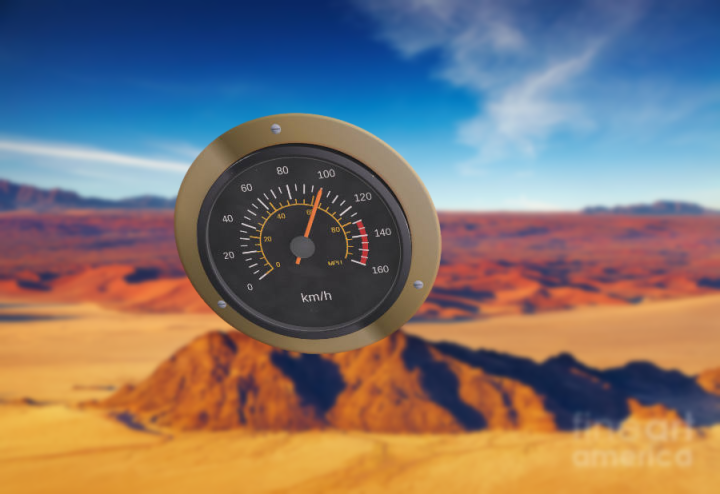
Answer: 100 km/h
